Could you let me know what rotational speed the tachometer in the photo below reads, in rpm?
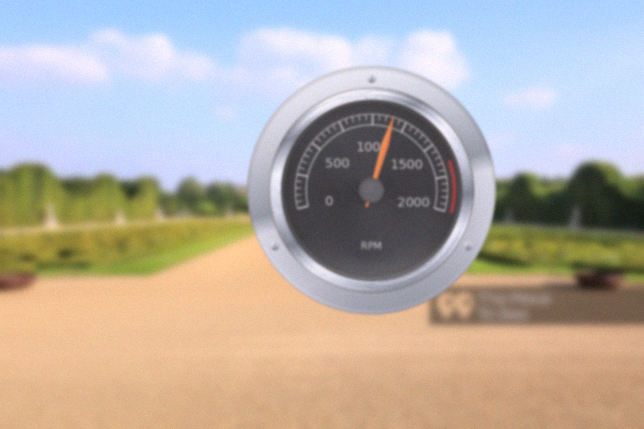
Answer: 1150 rpm
